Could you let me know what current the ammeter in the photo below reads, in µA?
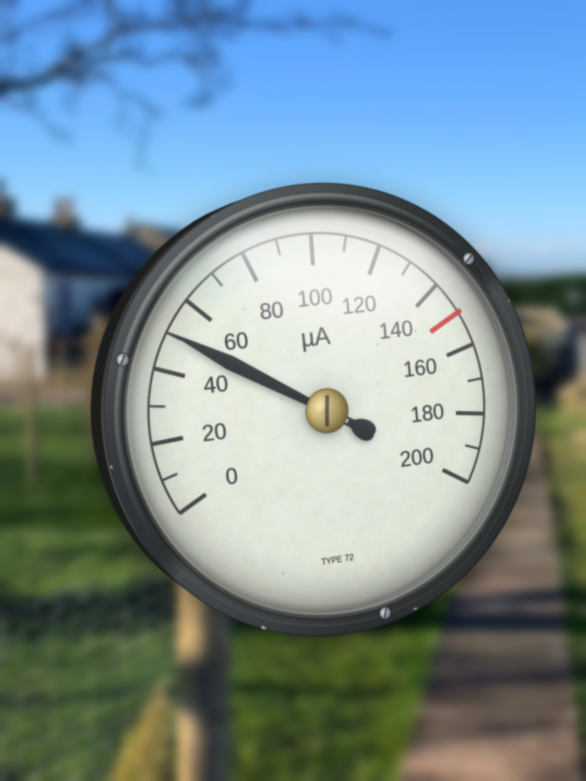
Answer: 50 µA
